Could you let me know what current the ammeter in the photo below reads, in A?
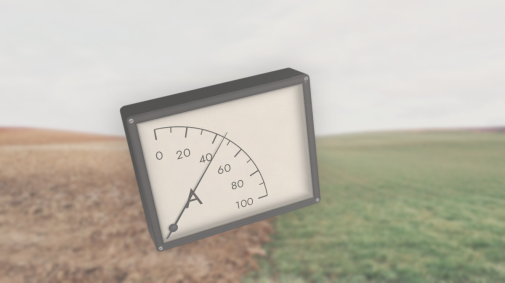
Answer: 45 A
